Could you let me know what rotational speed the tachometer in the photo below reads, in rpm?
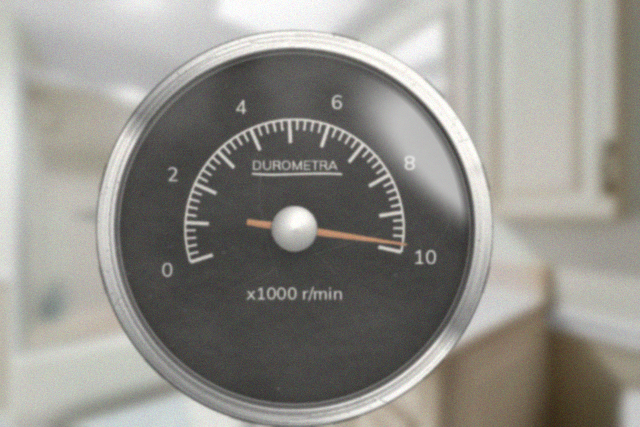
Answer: 9800 rpm
